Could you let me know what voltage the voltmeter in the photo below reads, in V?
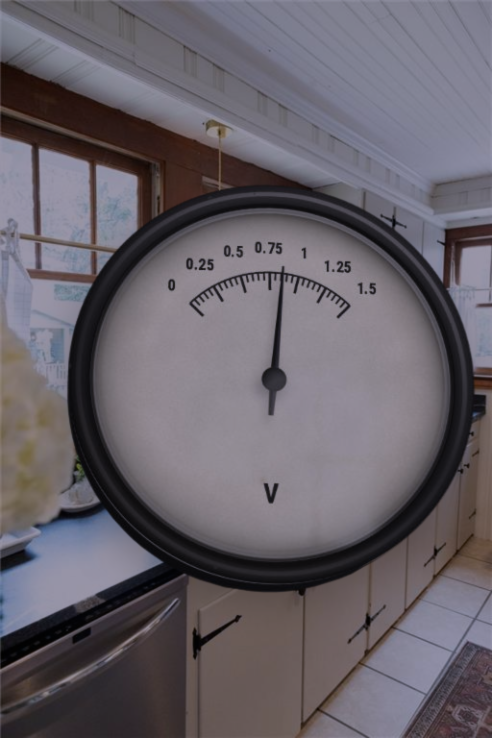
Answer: 0.85 V
